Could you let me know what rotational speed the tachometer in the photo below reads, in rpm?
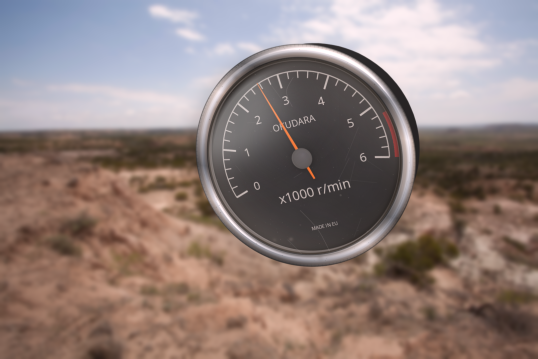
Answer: 2600 rpm
